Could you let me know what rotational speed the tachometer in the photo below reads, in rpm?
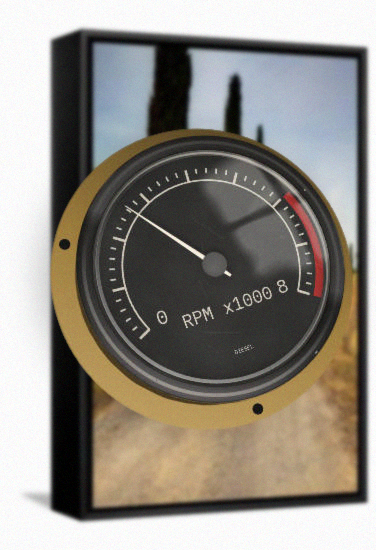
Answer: 2600 rpm
